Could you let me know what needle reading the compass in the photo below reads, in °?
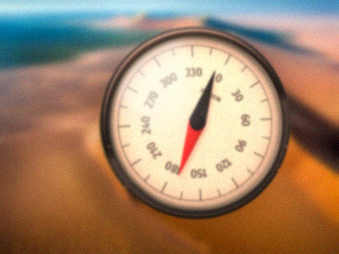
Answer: 172.5 °
